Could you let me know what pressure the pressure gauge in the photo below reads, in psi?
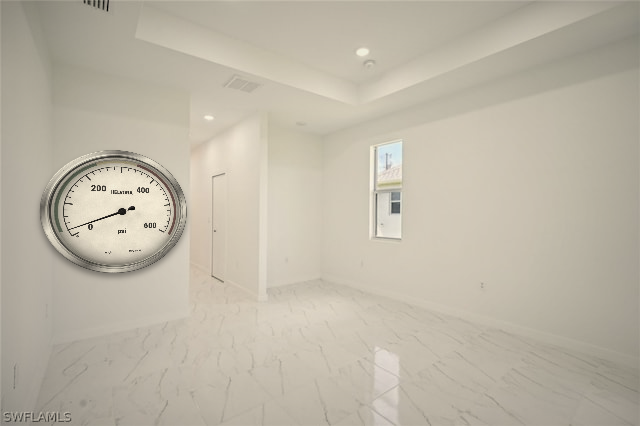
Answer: 20 psi
